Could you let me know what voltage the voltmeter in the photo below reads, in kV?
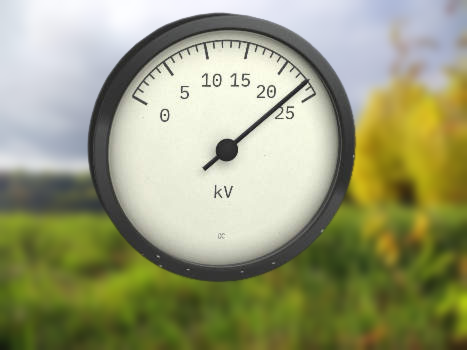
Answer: 23 kV
